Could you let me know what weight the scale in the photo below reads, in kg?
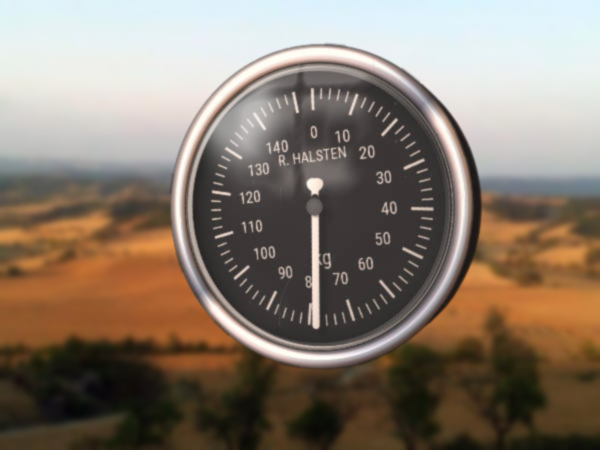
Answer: 78 kg
